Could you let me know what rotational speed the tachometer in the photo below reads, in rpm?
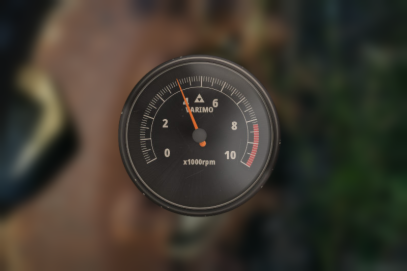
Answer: 4000 rpm
